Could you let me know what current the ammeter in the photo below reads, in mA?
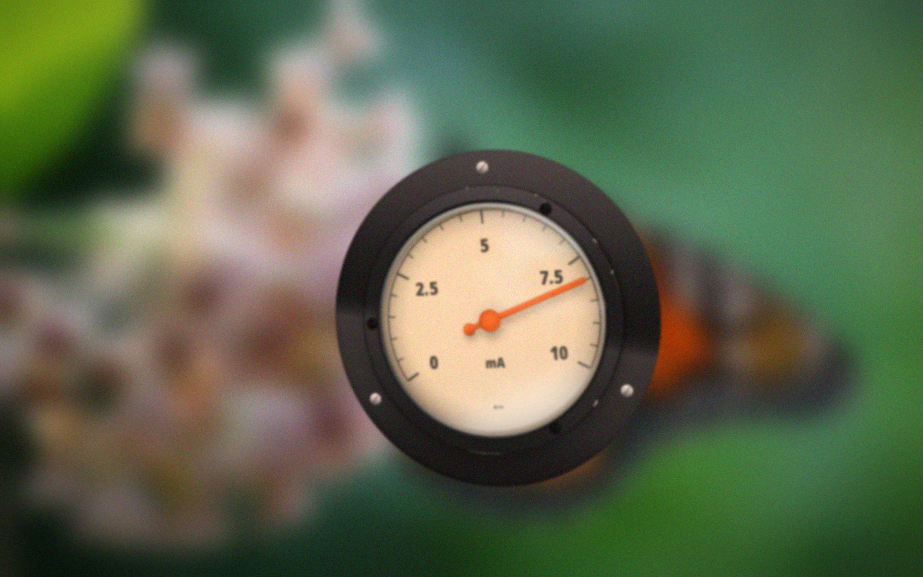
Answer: 8 mA
